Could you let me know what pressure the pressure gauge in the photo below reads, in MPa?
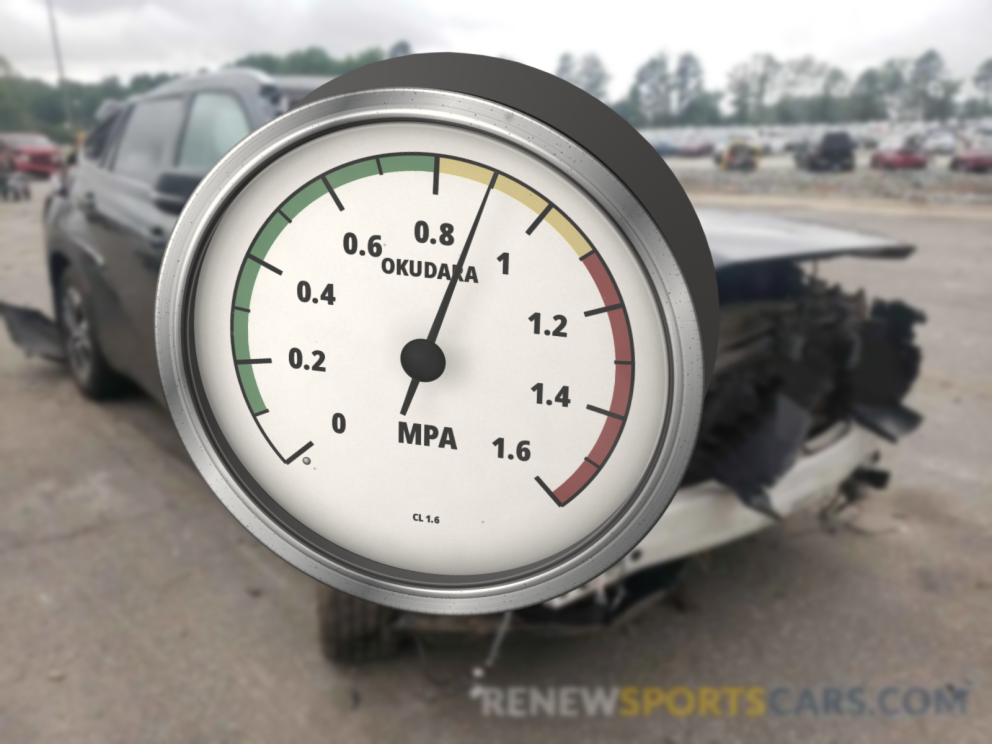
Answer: 0.9 MPa
